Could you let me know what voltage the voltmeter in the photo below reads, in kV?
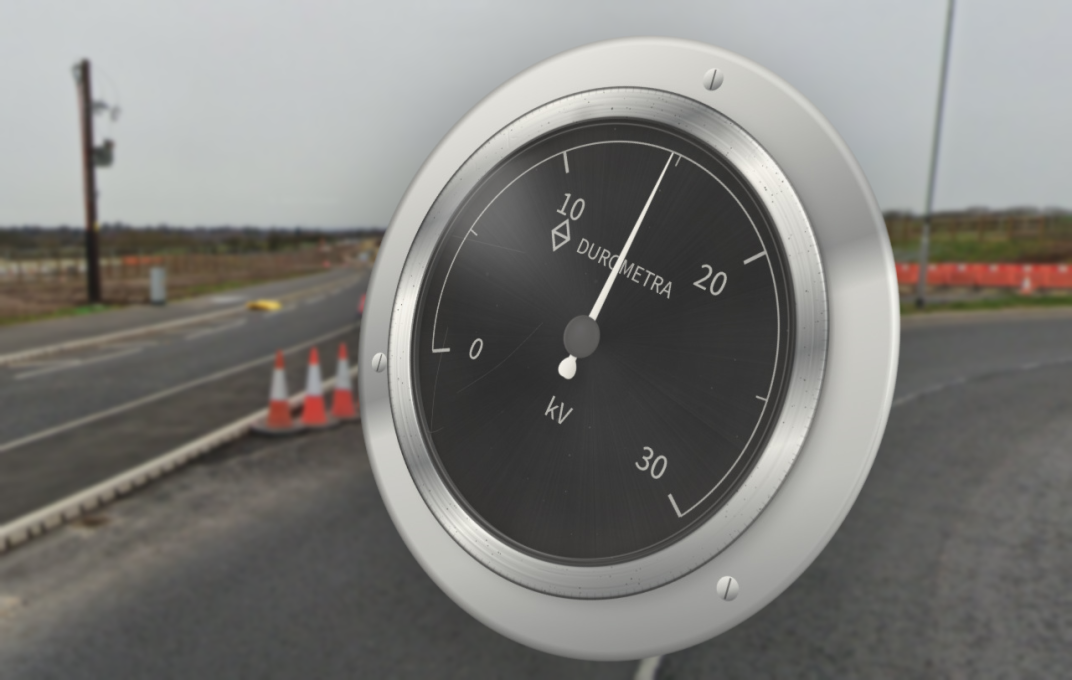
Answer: 15 kV
